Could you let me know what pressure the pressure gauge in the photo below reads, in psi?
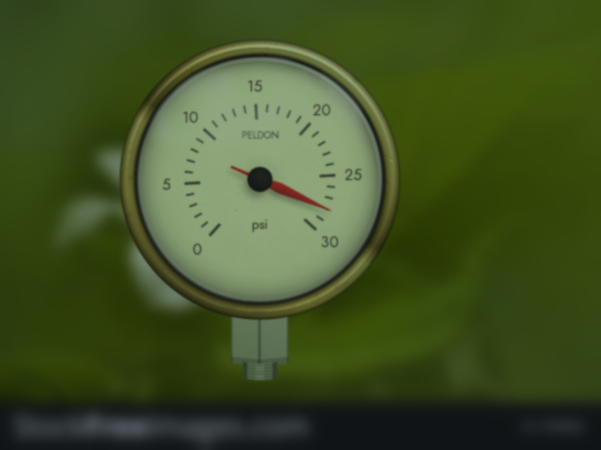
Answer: 28 psi
